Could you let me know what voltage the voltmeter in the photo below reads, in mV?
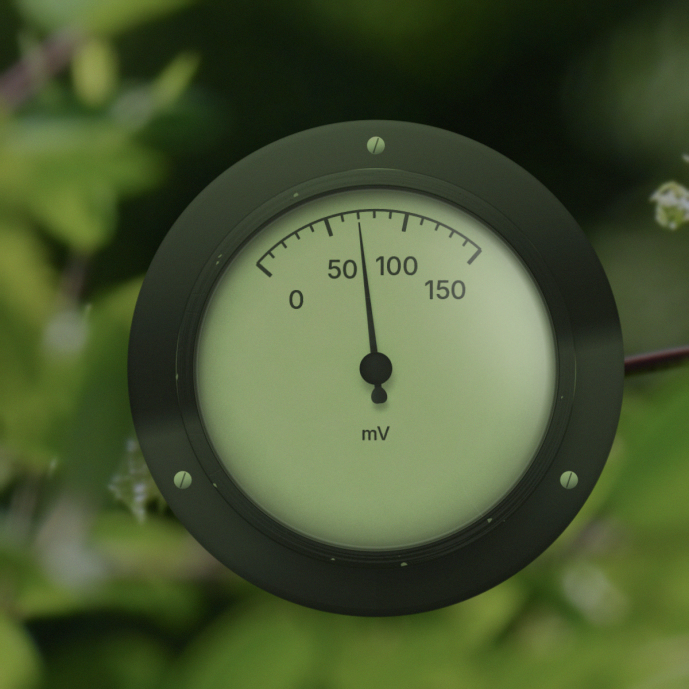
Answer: 70 mV
